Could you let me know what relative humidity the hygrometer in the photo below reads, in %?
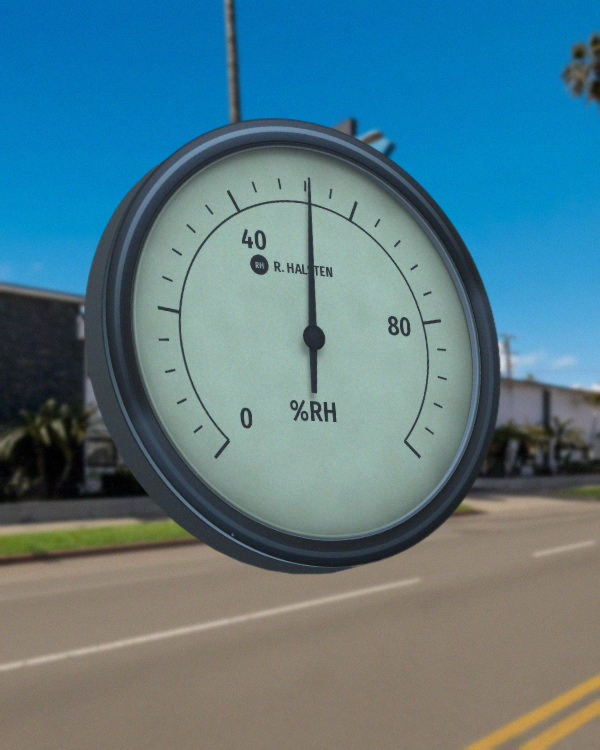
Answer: 52 %
